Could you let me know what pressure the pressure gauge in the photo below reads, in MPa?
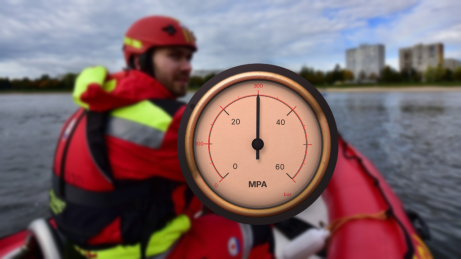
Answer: 30 MPa
